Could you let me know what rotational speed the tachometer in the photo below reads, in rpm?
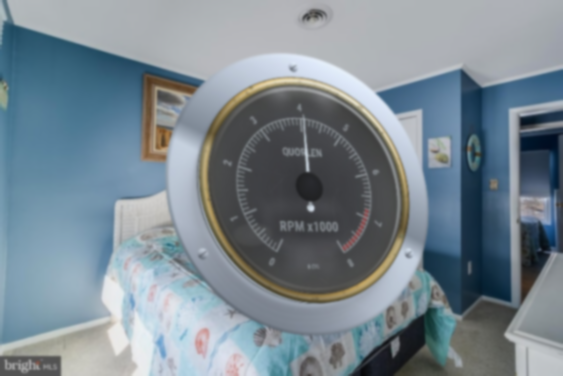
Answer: 4000 rpm
